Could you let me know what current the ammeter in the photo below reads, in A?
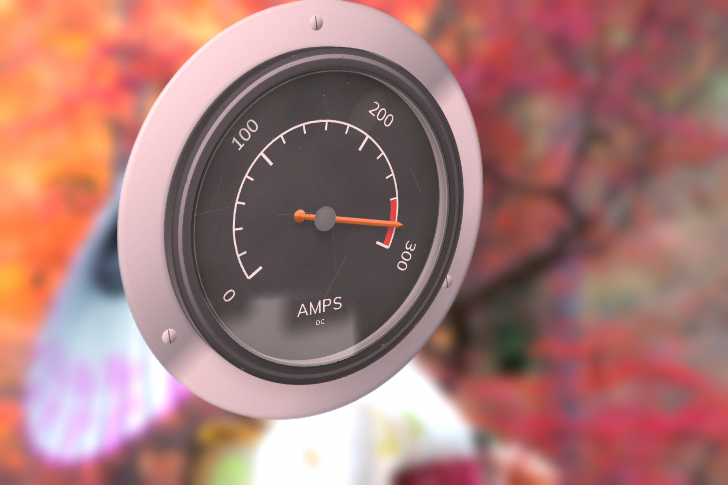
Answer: 280 A
